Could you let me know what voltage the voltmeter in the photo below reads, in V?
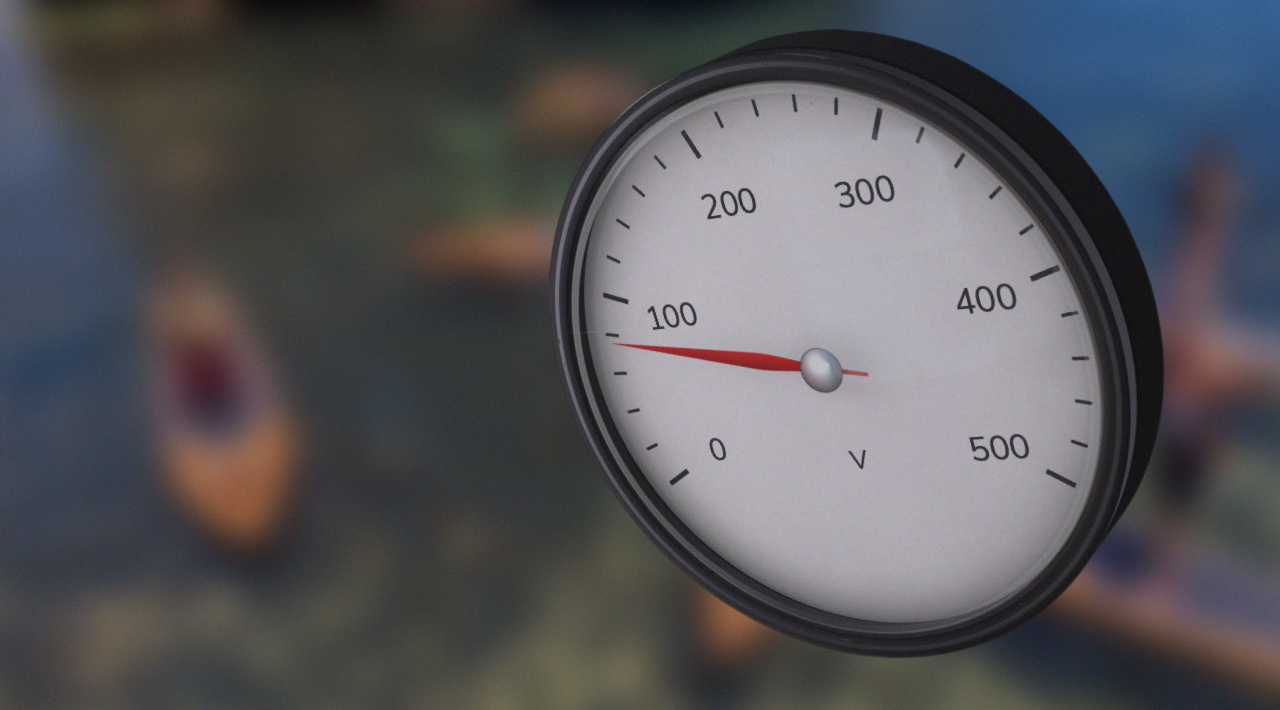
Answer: 80 V
